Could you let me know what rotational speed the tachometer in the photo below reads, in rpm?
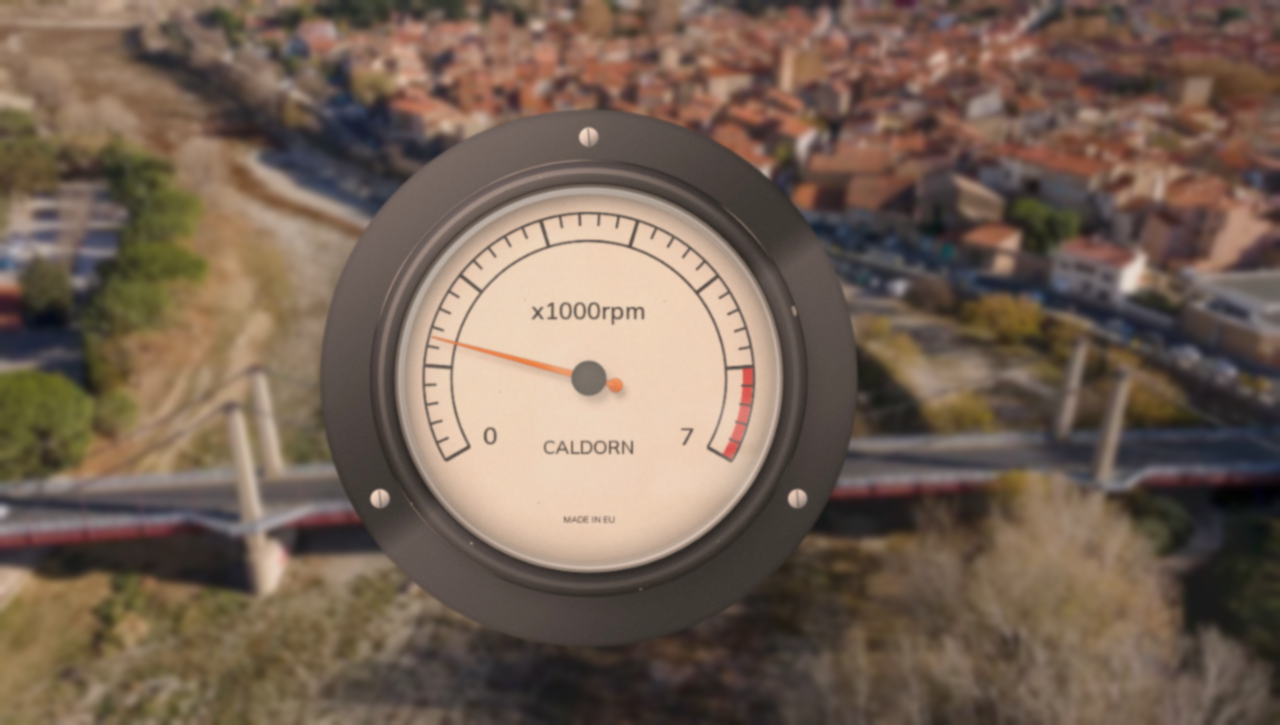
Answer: 1300 rpm
